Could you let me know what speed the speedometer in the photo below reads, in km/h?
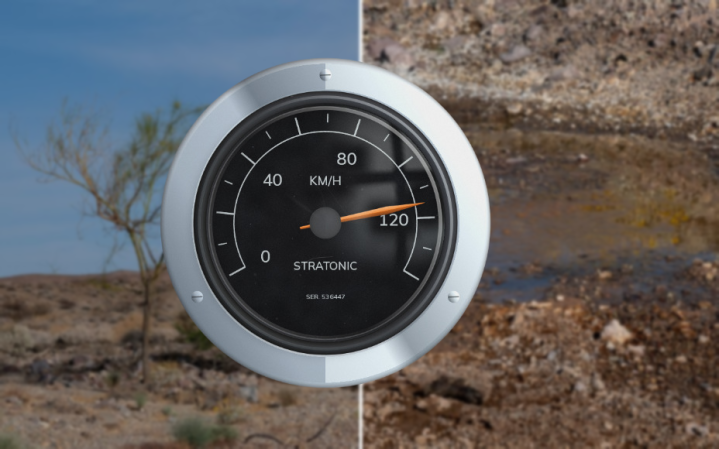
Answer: 115 km/h
